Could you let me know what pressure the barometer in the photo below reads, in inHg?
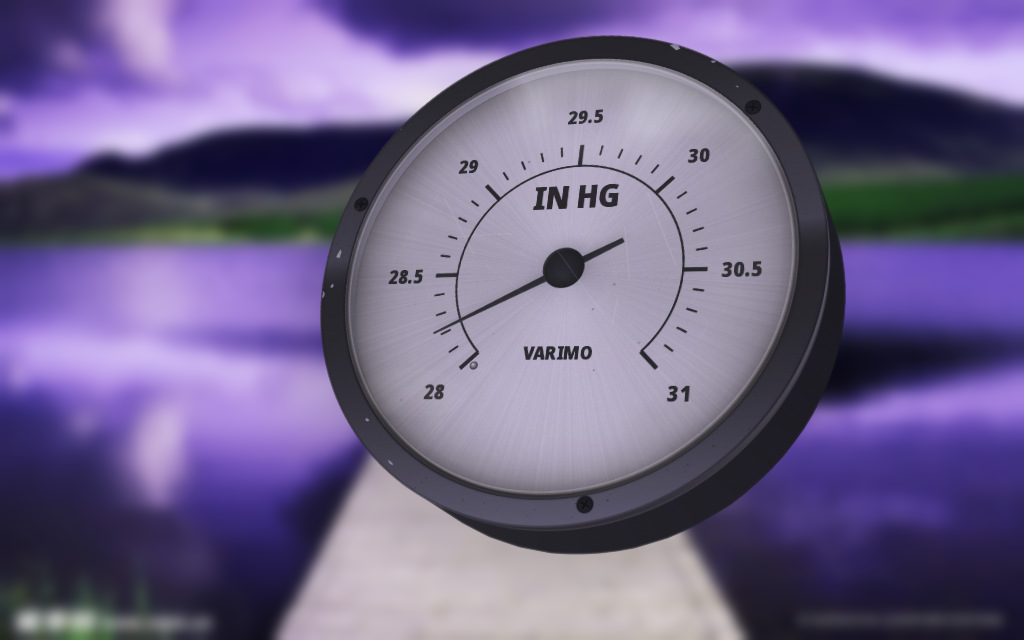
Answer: 28.2 inHg
